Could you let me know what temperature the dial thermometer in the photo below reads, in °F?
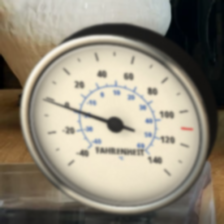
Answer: 0 °F
